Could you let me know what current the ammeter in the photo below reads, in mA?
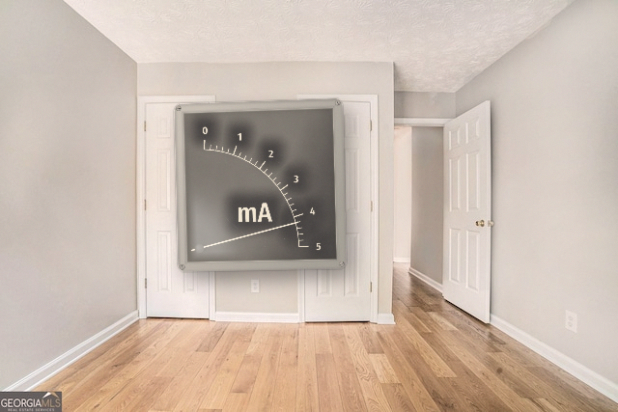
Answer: 4.2 mA
